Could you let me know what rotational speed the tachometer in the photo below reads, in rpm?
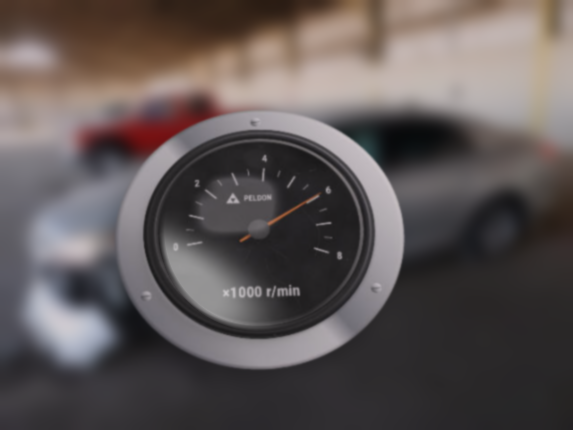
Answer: 6000 rpm
